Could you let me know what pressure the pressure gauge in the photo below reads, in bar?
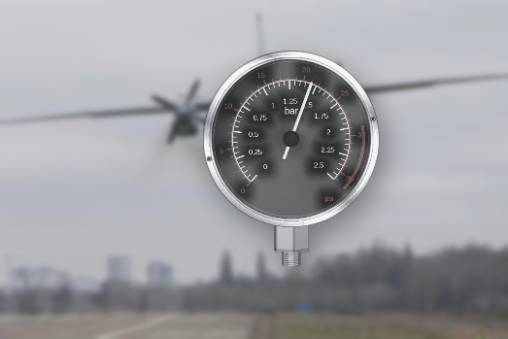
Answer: 1.45 bar
